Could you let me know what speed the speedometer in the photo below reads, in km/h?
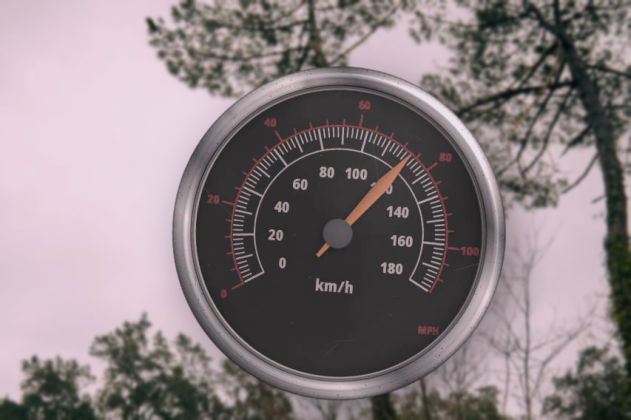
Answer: 120 km/h
